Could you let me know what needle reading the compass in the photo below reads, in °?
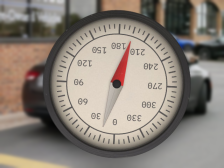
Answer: 195 °
